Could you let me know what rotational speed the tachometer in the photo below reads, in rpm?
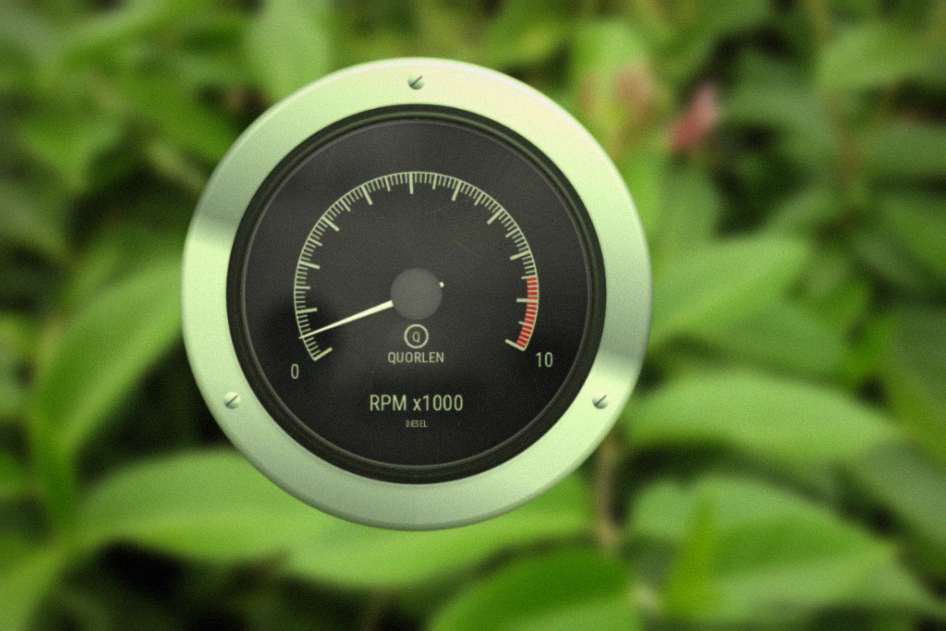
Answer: 500 rpm
